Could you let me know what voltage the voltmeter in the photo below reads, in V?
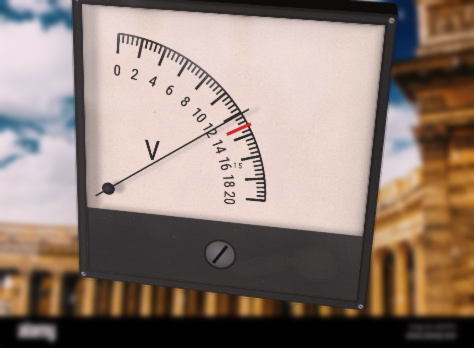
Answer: 12 V
